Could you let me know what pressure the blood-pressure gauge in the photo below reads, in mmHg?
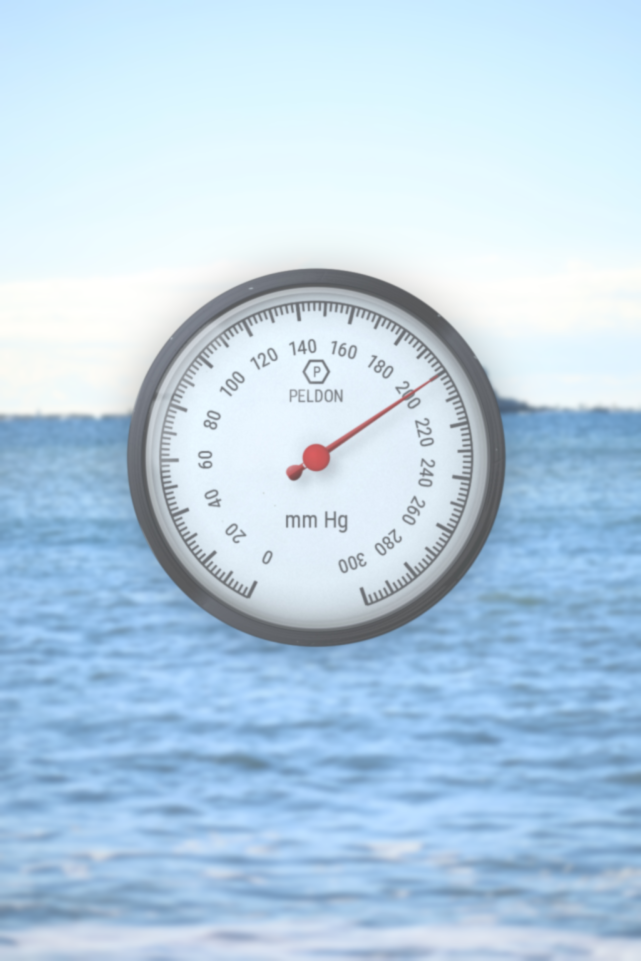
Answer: 200 mmHg
